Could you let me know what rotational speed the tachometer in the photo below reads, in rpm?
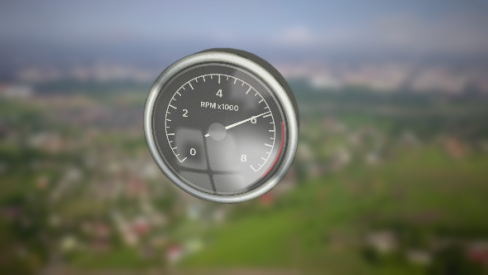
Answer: 5875 rpm
